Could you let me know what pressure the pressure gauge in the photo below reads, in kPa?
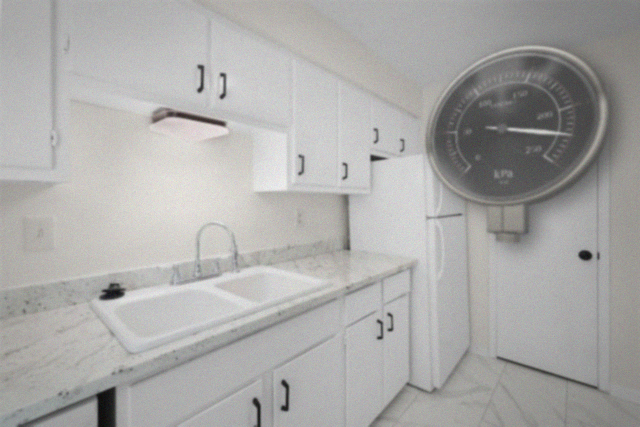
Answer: 225 kPa
